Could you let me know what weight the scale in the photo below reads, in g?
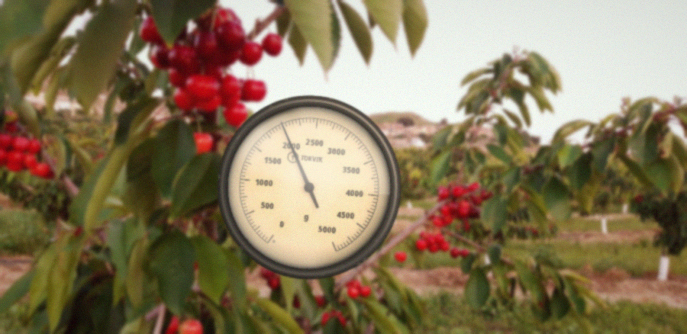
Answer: 2000 g
